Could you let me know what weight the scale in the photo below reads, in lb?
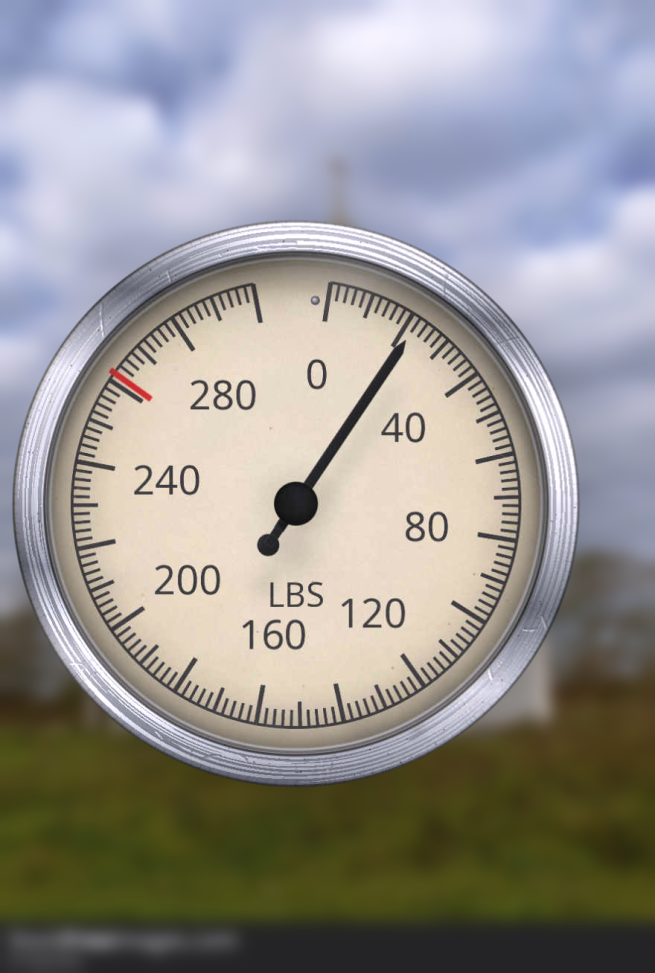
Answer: 22 lb
